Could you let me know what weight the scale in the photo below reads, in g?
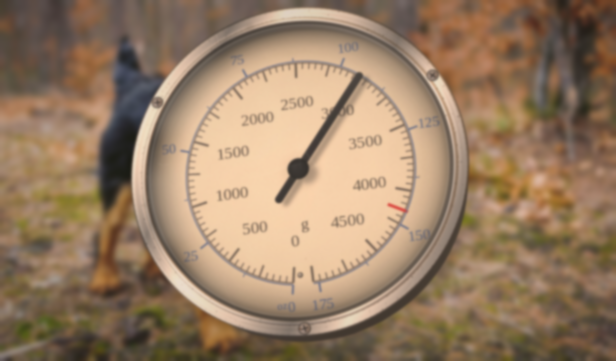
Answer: 3000 g
